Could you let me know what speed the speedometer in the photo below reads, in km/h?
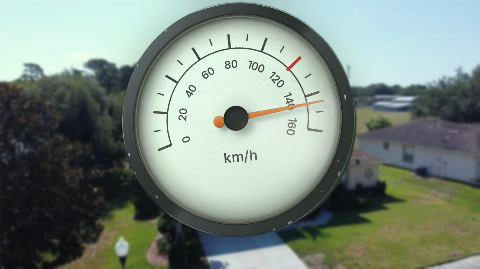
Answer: 145 km/h
